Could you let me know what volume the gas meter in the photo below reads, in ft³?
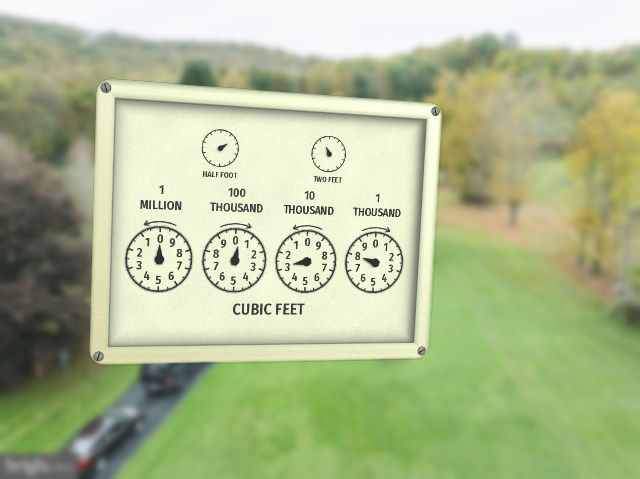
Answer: 2800 ft³
